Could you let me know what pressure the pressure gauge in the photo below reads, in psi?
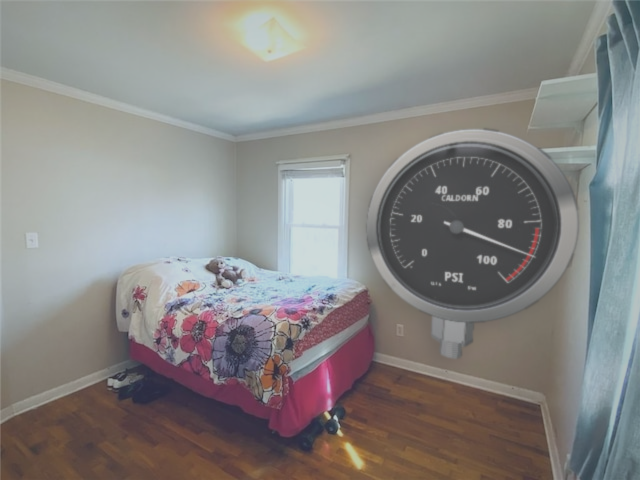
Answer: 90 psi
